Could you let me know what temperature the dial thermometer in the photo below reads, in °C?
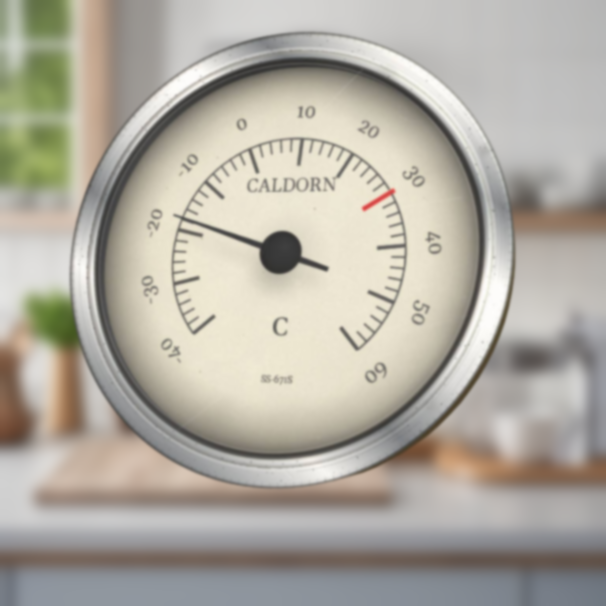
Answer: -18 °C
